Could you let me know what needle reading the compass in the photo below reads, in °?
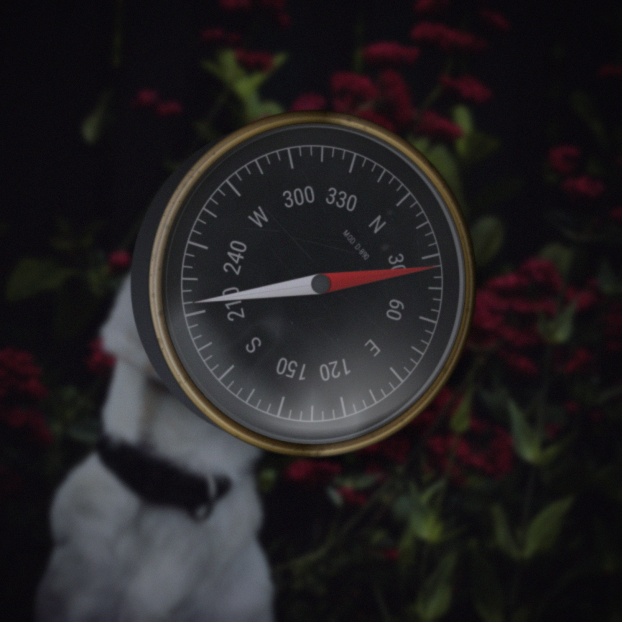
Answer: 35 °
